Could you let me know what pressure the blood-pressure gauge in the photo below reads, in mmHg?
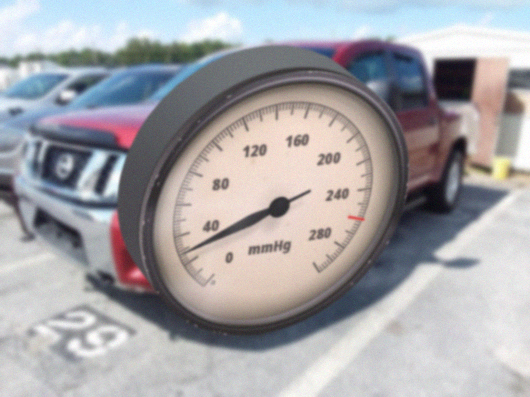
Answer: 30 mmHg
